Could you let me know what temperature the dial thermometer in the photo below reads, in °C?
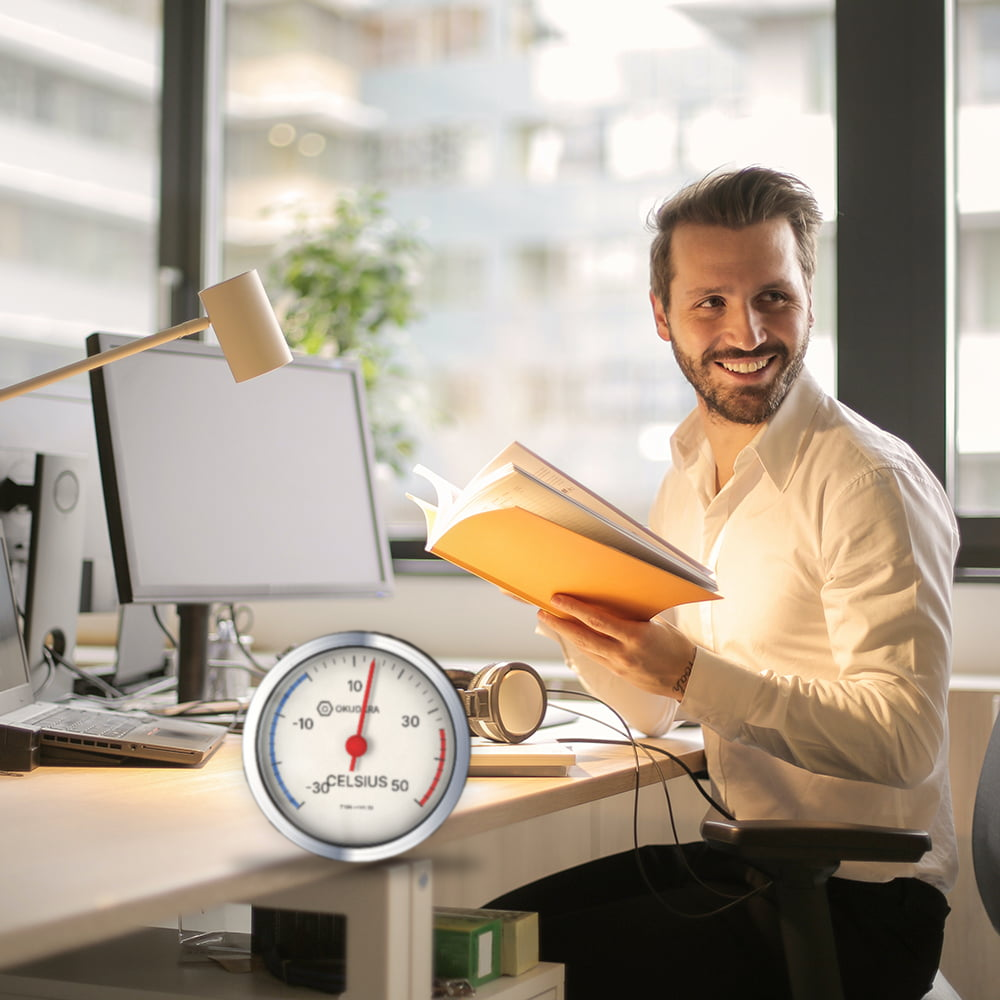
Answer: 14 °C
